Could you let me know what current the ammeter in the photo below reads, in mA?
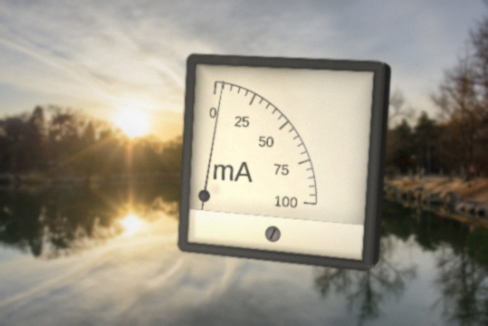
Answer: 5 mA
